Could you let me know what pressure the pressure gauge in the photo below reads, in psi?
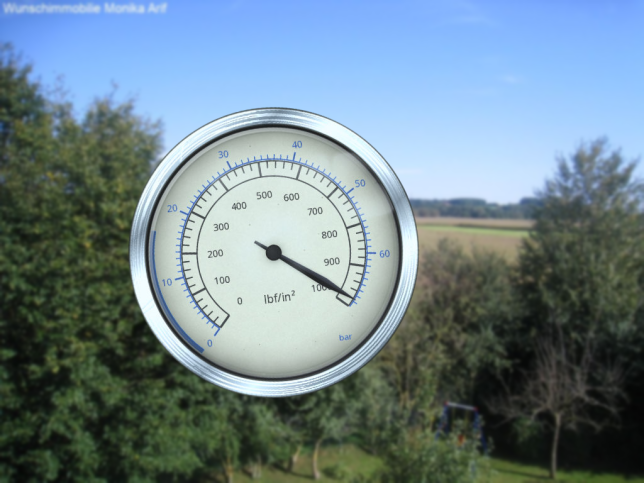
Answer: 980 psi
